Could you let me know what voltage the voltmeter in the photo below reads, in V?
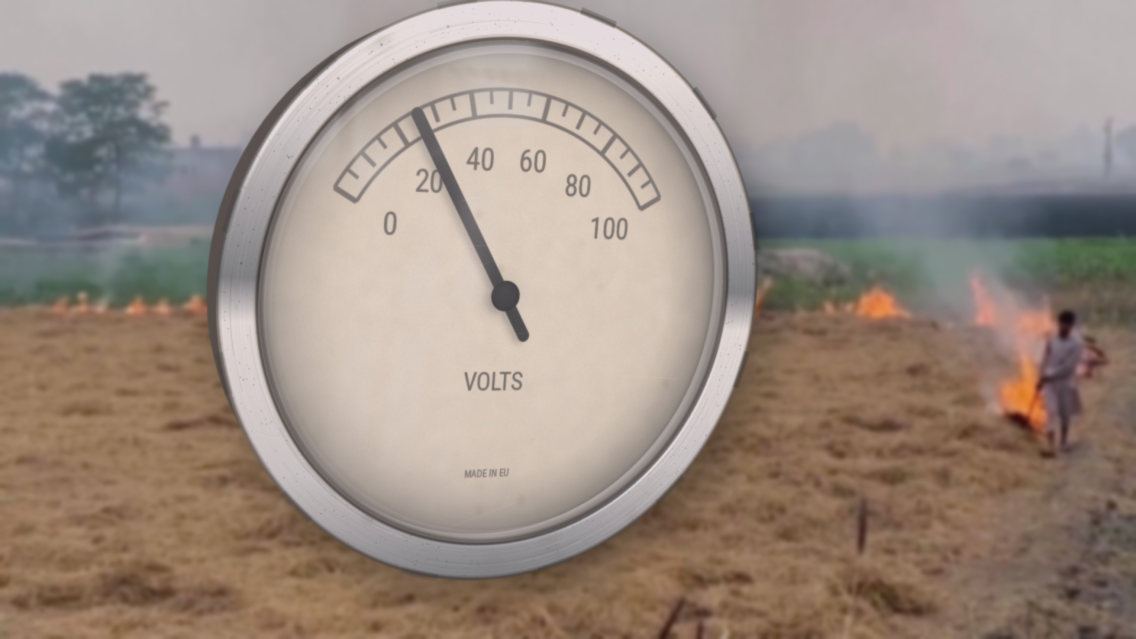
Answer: 25 V
